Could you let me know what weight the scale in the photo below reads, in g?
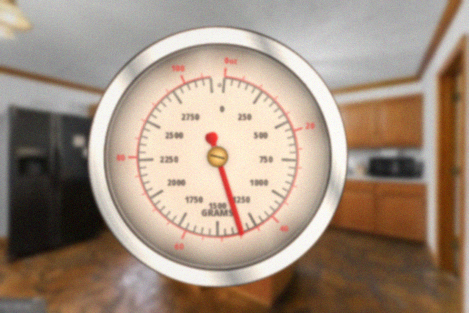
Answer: 1350 g
